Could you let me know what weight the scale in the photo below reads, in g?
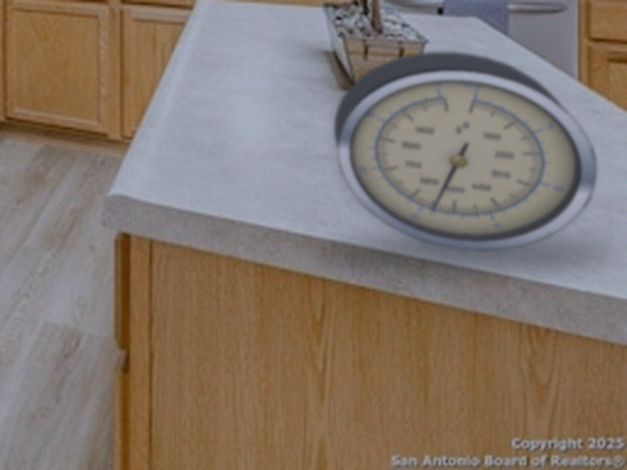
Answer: 550 g
